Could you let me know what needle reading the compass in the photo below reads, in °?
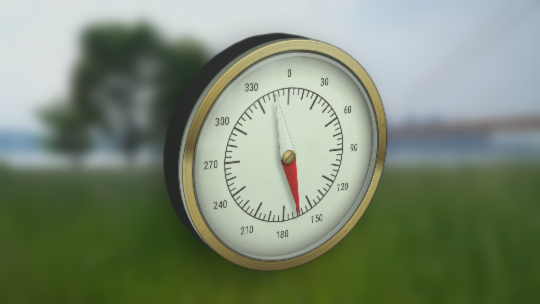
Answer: 165 °
